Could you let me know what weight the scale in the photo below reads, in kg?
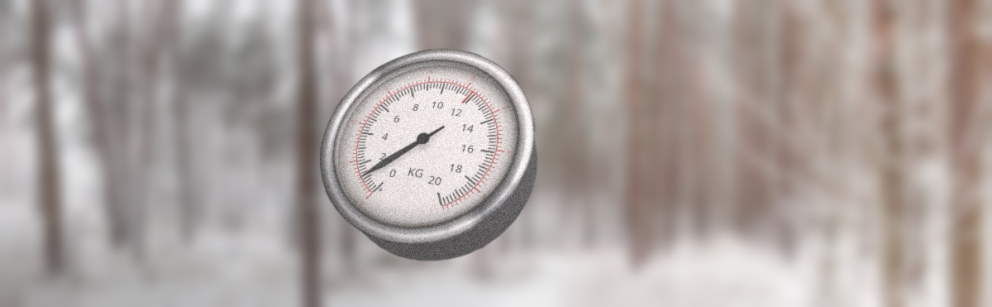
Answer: 1 kg
